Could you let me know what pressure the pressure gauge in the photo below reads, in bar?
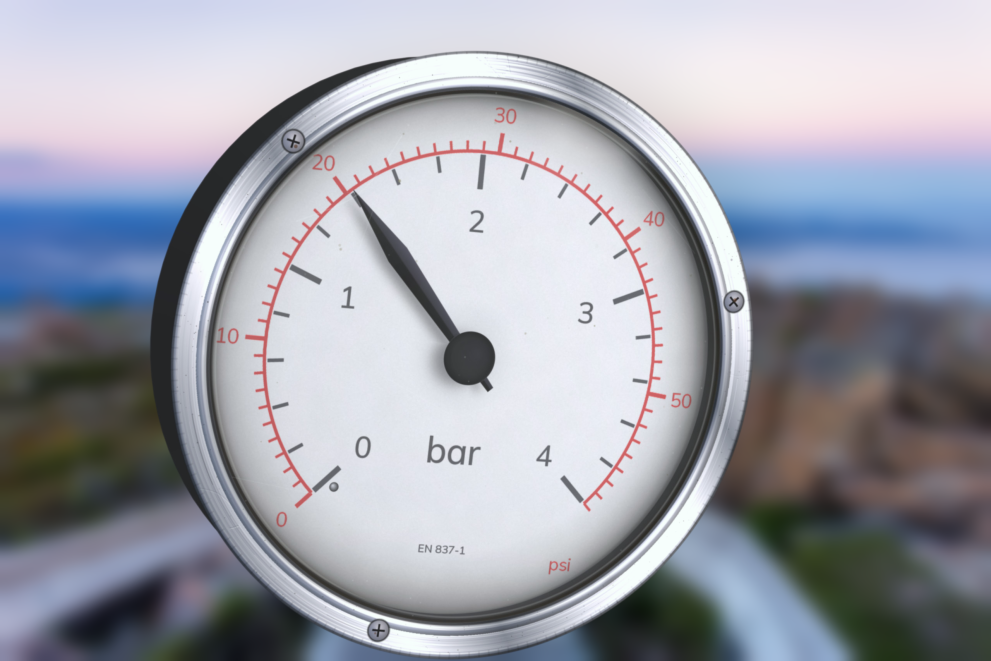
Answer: 1.4 bar
